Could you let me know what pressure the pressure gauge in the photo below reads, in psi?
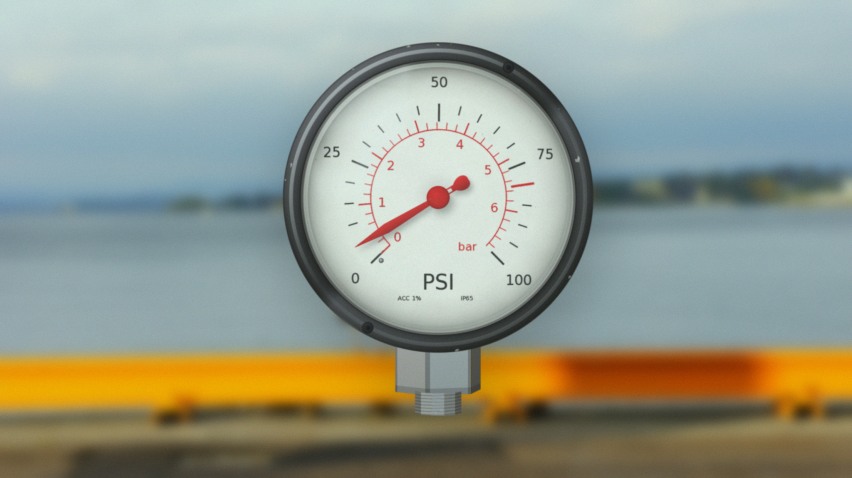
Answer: 5 psi
